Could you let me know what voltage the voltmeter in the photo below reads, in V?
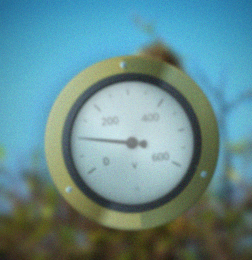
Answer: 100 V
